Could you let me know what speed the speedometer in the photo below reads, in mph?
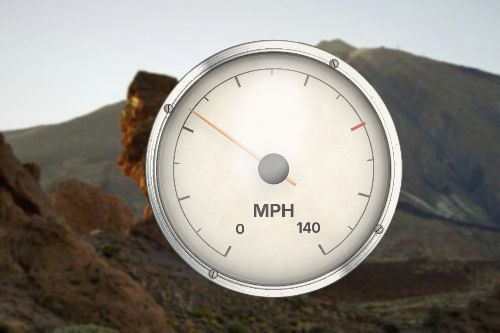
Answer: 45 mph
